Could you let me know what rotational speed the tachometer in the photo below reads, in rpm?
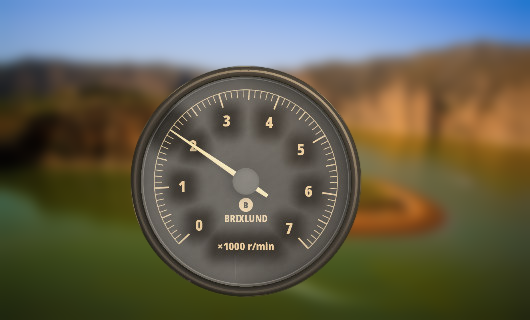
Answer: 2000 rpm
